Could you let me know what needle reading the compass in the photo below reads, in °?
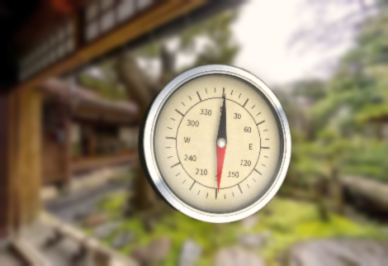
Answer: 180 °
